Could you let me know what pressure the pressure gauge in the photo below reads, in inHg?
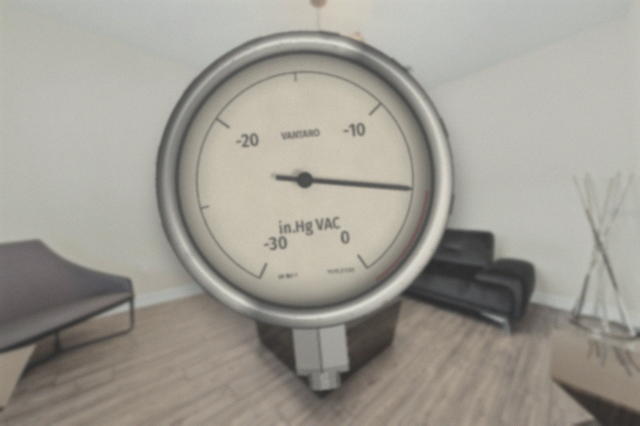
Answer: -5 inHg
